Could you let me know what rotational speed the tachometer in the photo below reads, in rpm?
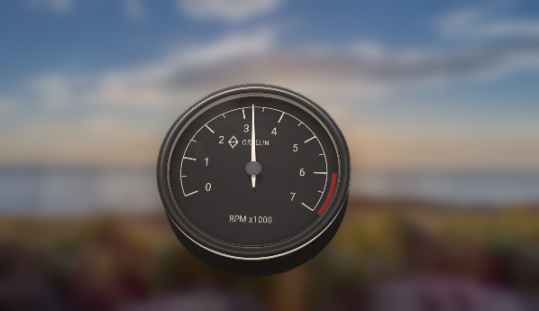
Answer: 3250 rpm
